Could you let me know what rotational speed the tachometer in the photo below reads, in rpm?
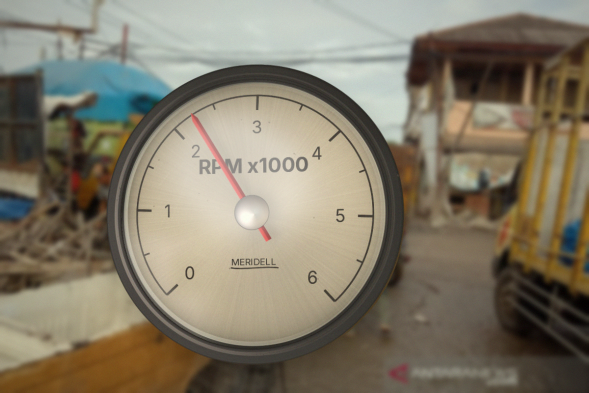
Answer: 2250 rpm
